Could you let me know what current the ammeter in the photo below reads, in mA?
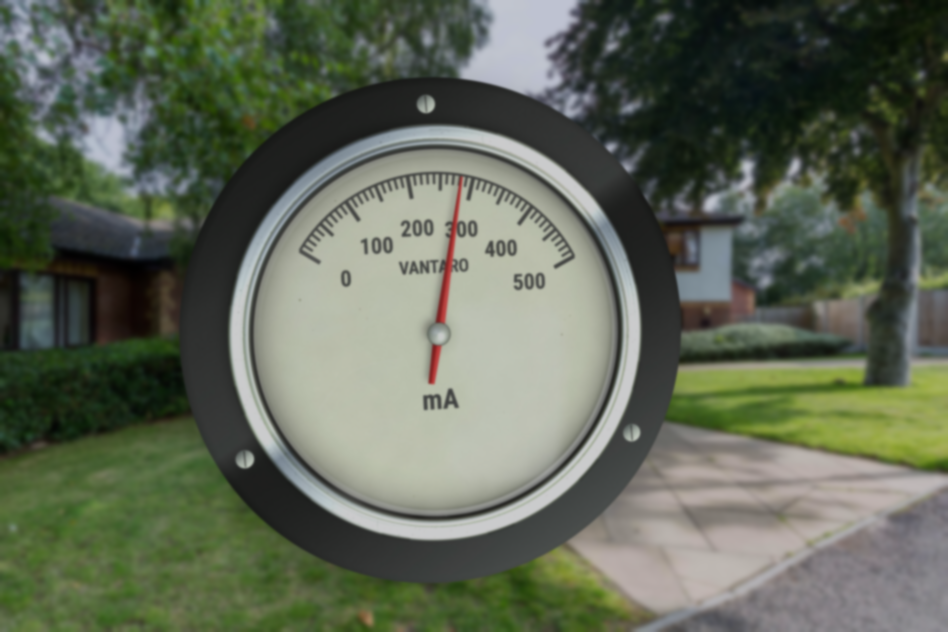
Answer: 280 mA
